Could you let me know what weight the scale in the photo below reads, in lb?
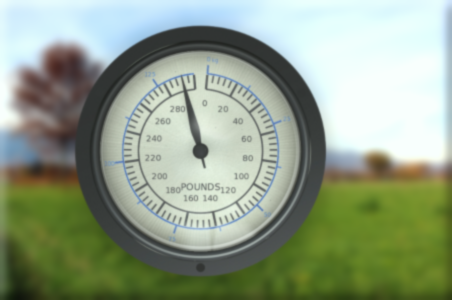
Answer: 292 lb
